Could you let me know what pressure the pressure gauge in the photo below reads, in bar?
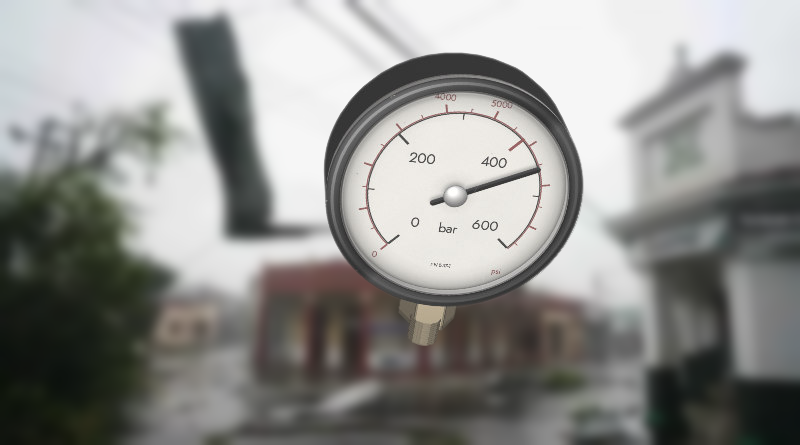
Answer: 450 bar
